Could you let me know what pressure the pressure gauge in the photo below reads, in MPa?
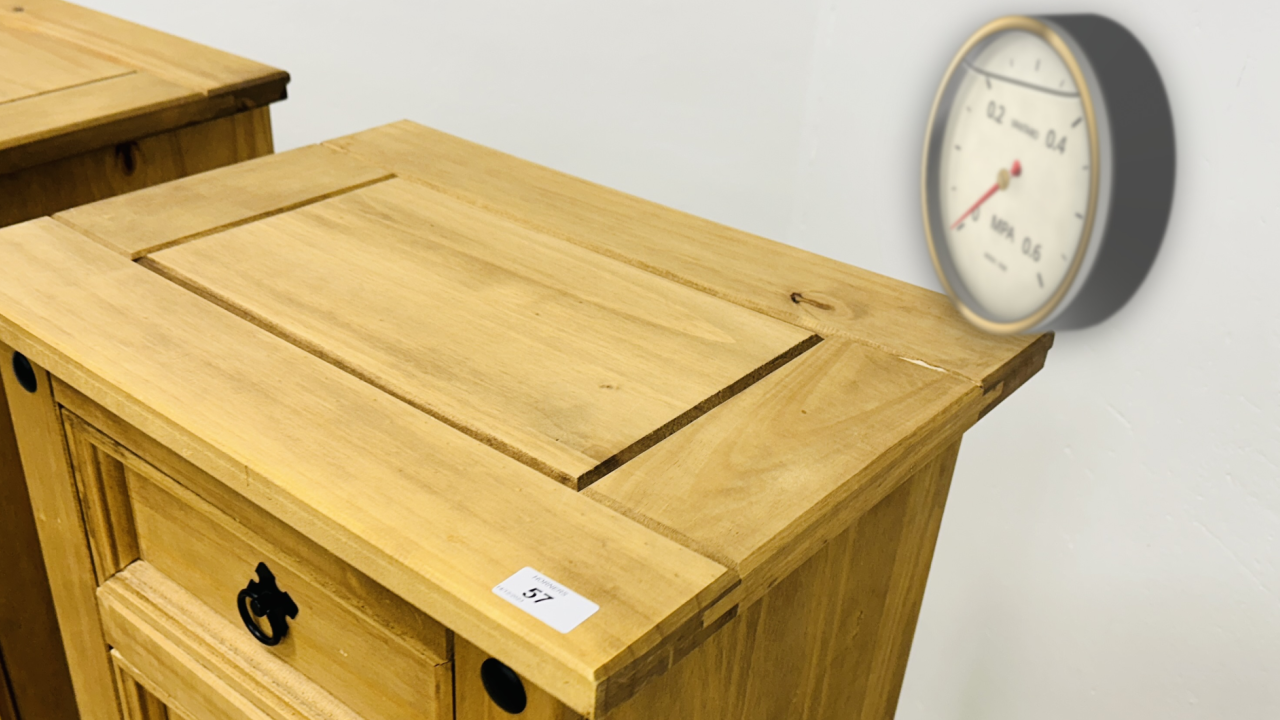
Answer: 0 MPa
